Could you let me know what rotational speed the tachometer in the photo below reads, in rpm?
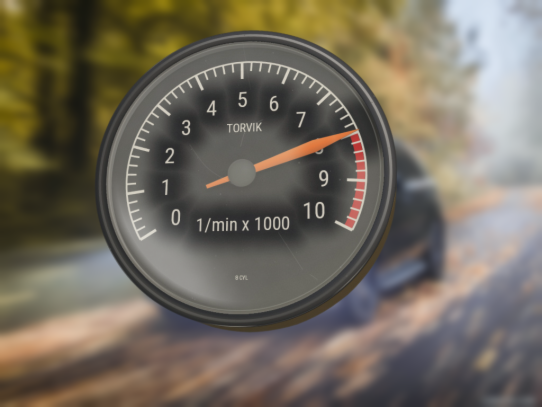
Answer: 8000 rpm
